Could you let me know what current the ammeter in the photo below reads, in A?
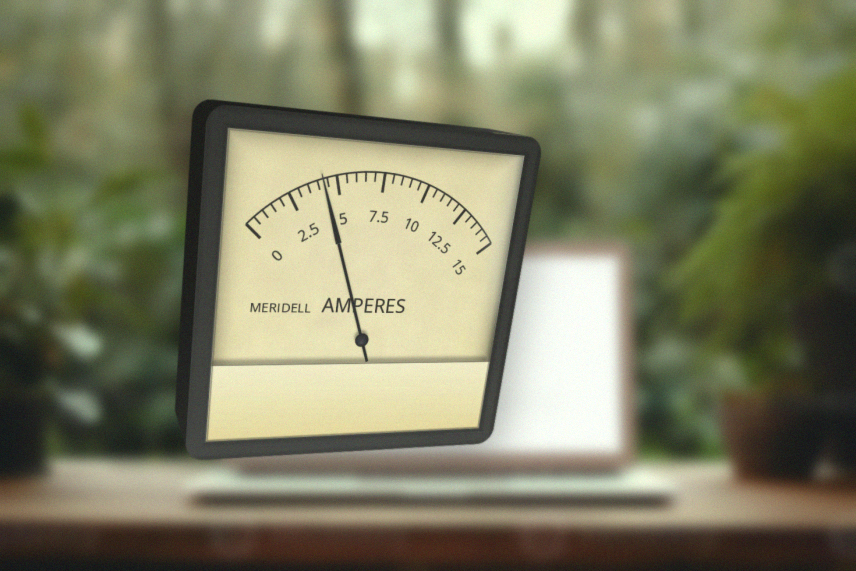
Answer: 4.25 A
